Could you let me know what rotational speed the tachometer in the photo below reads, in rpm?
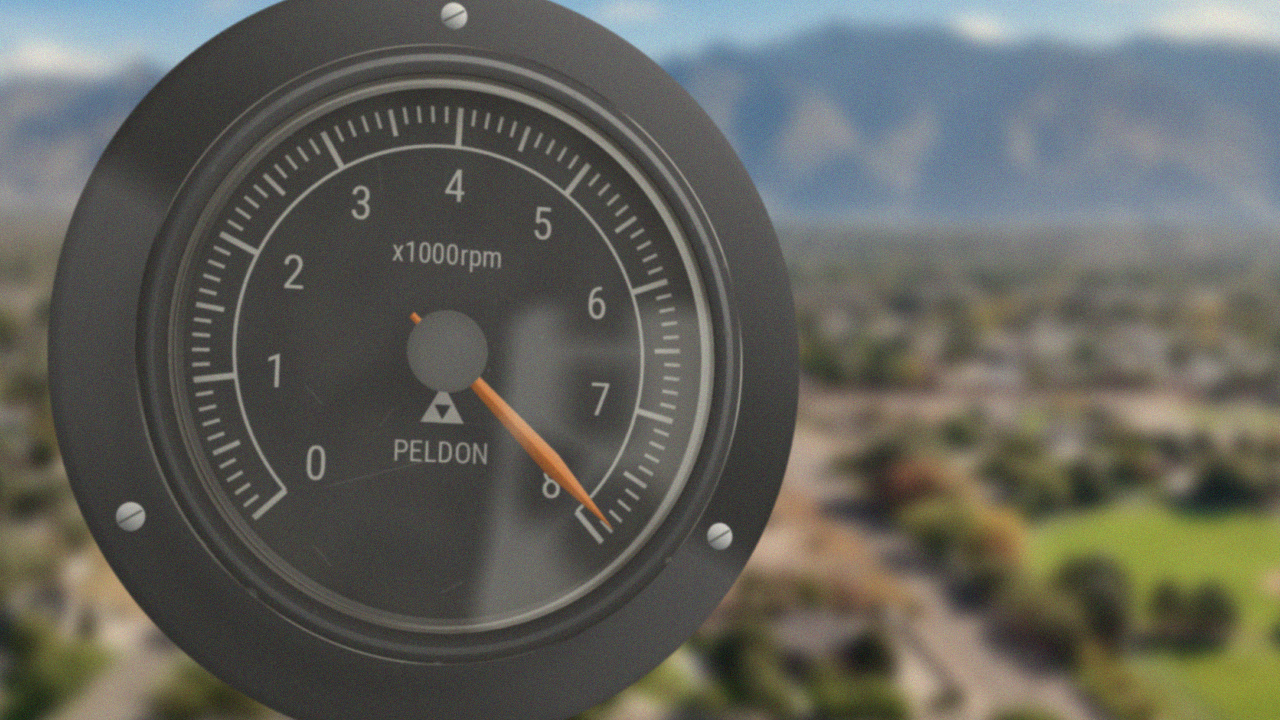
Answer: 7900 rpm
